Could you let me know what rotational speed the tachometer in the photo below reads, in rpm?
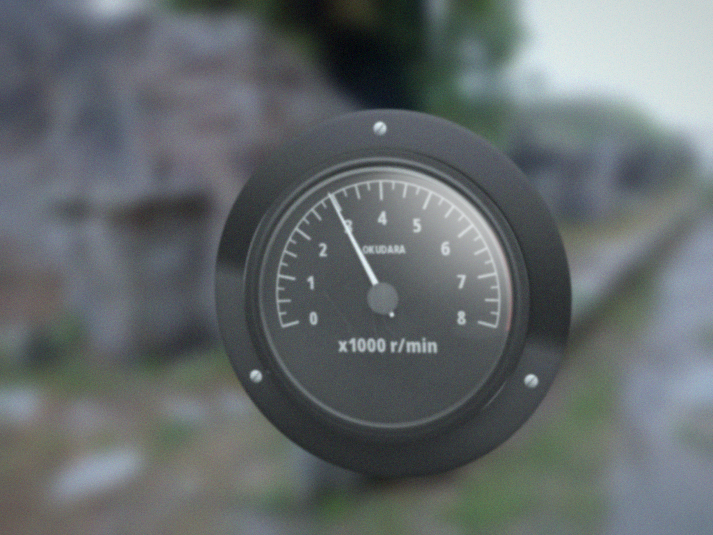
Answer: 3000 rpm
